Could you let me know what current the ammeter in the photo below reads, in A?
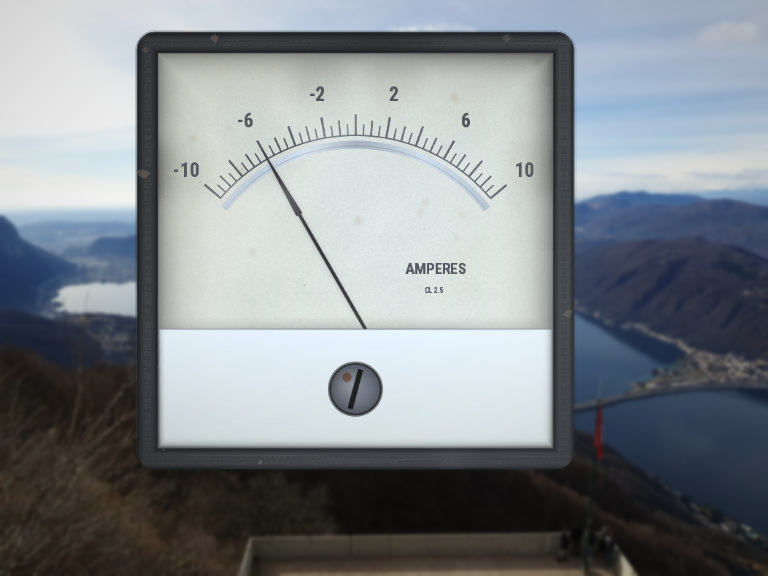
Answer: -6 A
